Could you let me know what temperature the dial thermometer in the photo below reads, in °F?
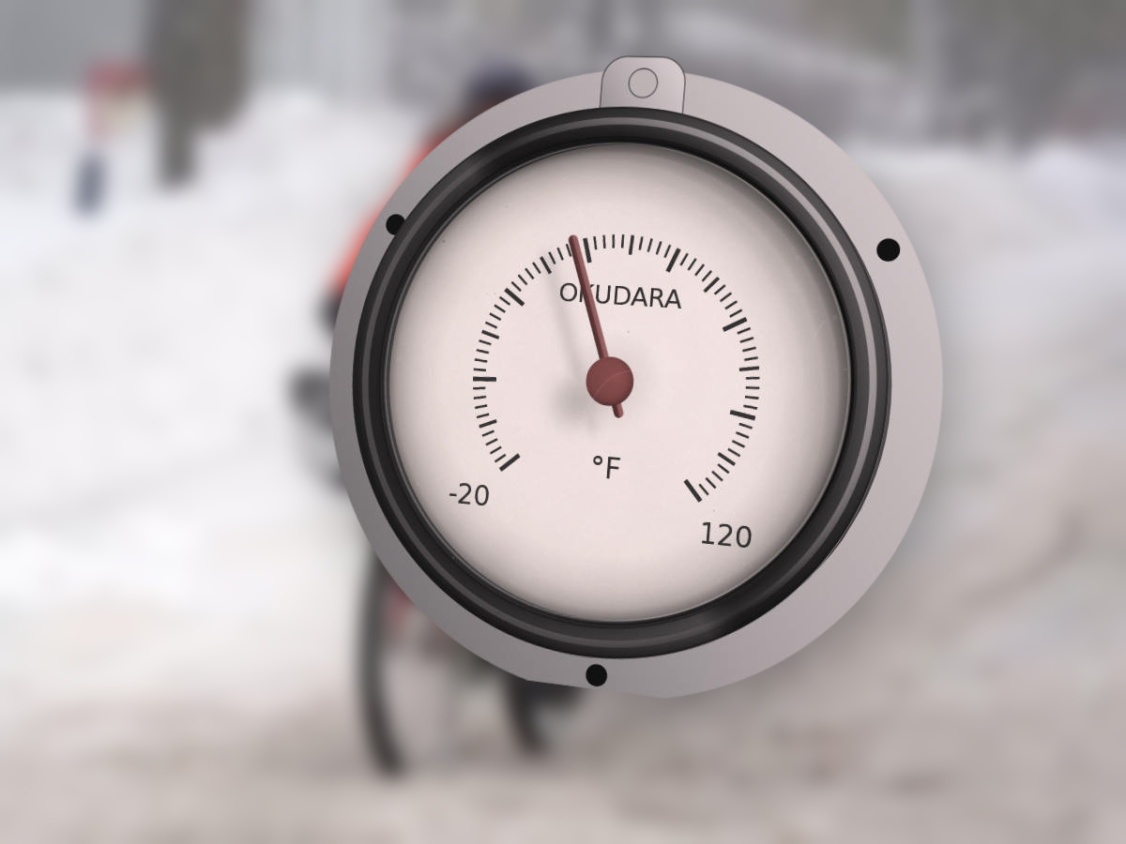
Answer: 38 °F
